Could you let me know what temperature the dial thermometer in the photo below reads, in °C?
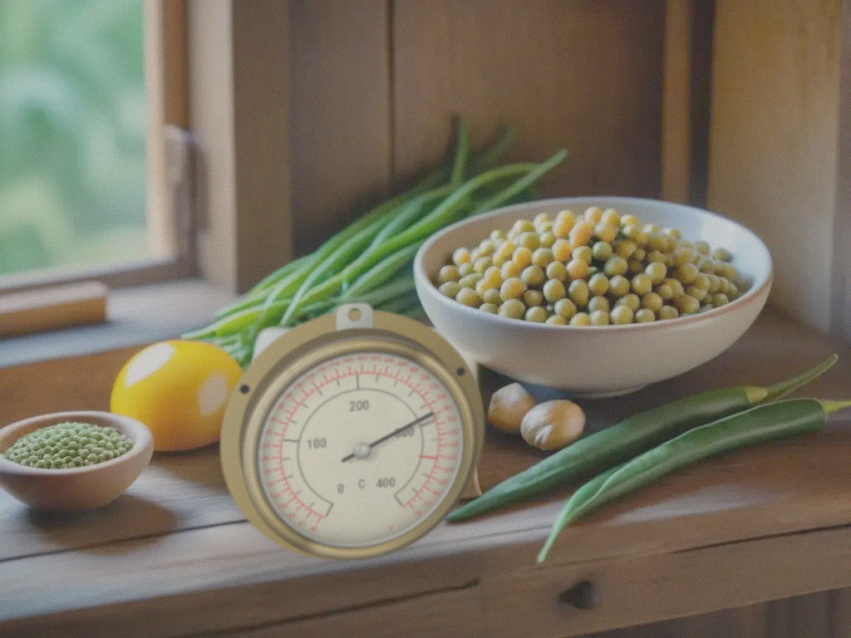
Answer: 290 °C
